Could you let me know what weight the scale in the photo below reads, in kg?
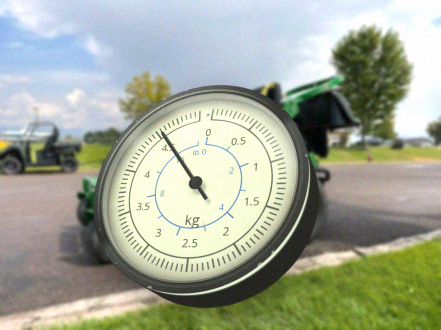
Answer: 4.55 kg
